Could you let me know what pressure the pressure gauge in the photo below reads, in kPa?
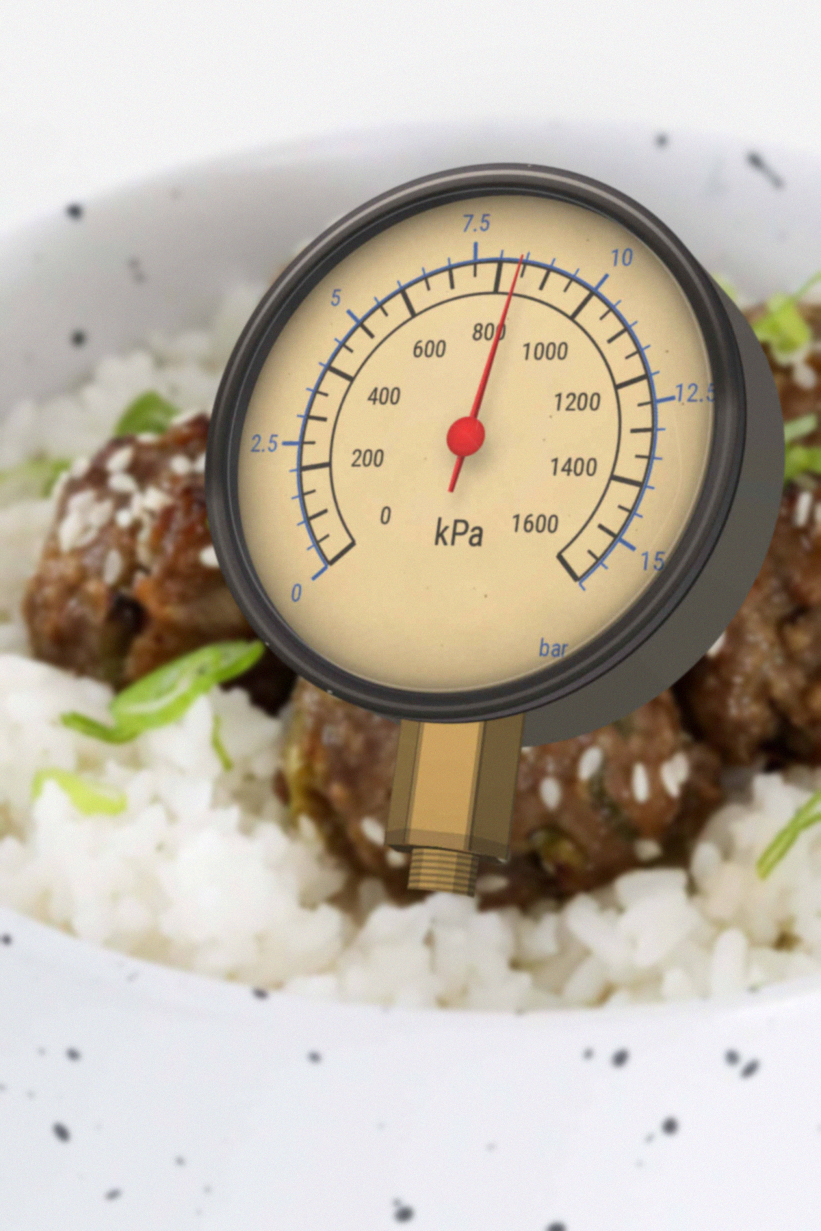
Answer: 850 kPa
